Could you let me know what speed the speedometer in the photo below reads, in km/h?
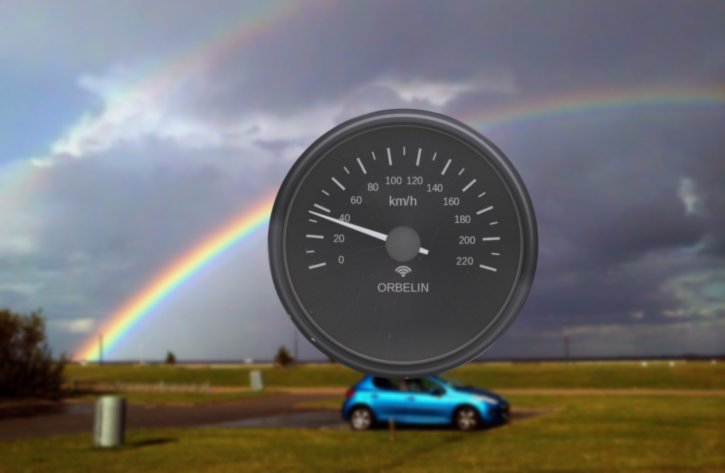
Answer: 35 km/h
